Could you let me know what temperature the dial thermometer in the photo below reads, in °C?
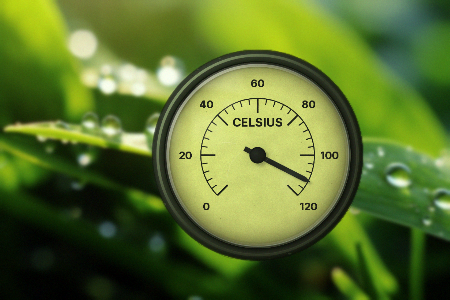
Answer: 112 °C
